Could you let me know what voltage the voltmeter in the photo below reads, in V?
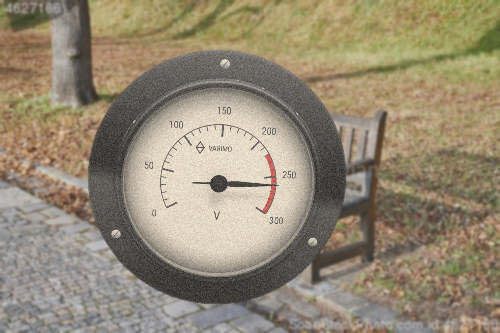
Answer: 260 V
